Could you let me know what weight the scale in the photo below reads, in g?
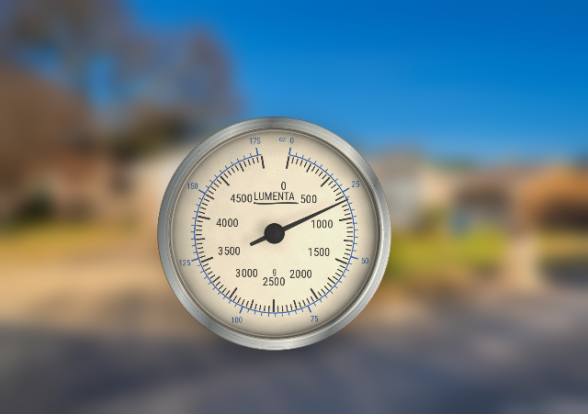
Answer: 800 g
